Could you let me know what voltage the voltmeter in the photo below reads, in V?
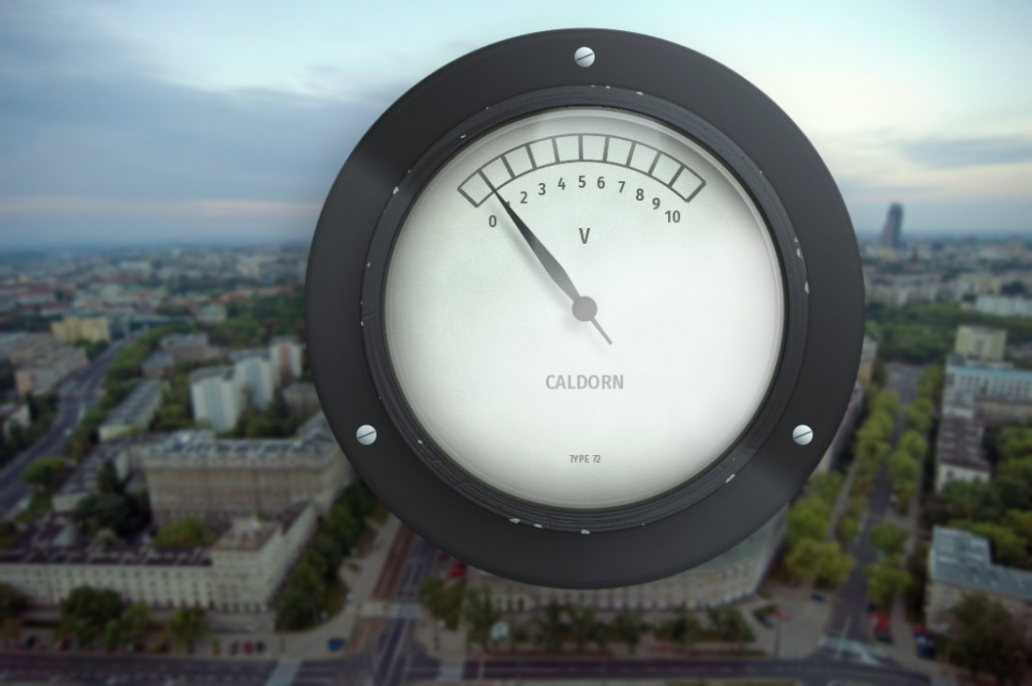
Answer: 1 V
